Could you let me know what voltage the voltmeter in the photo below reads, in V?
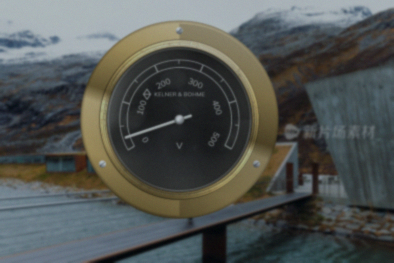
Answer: 25 V
